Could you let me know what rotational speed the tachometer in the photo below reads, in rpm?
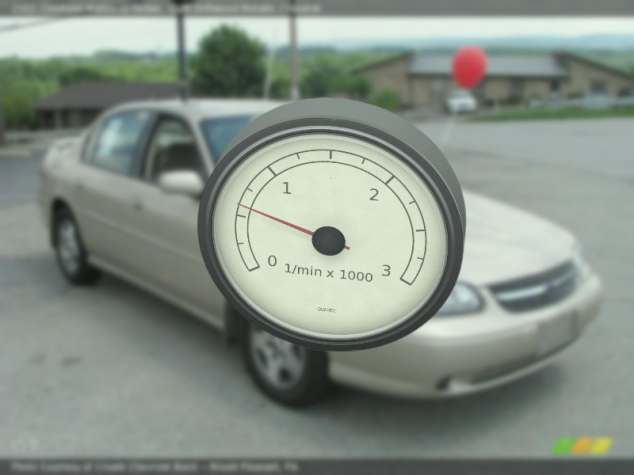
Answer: 625 rpm
